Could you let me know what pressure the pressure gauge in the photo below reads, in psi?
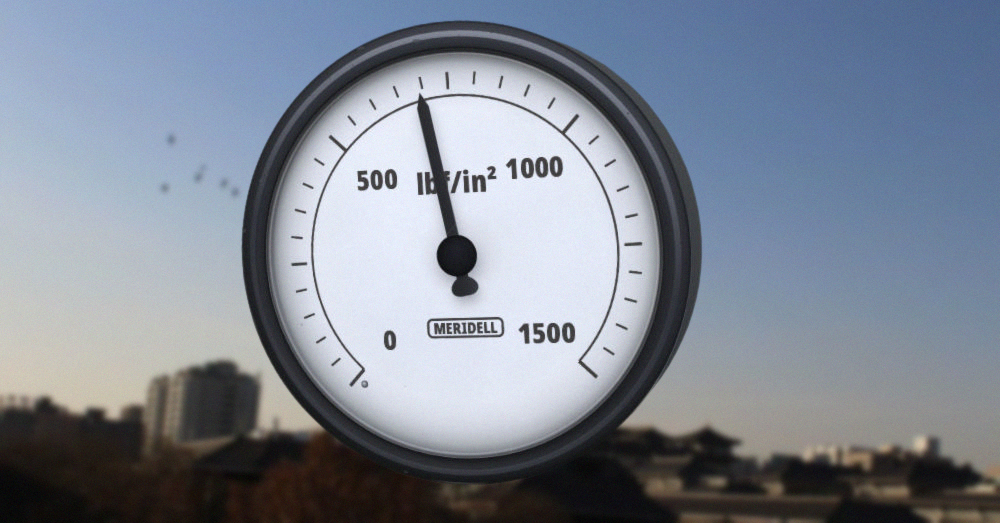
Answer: 700 psi
